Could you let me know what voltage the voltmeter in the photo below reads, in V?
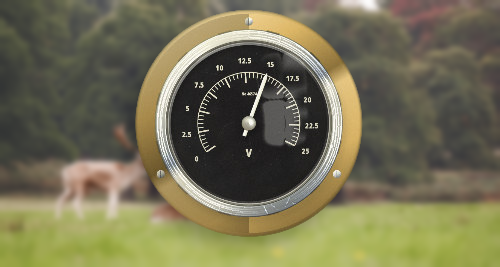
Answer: 15 V
